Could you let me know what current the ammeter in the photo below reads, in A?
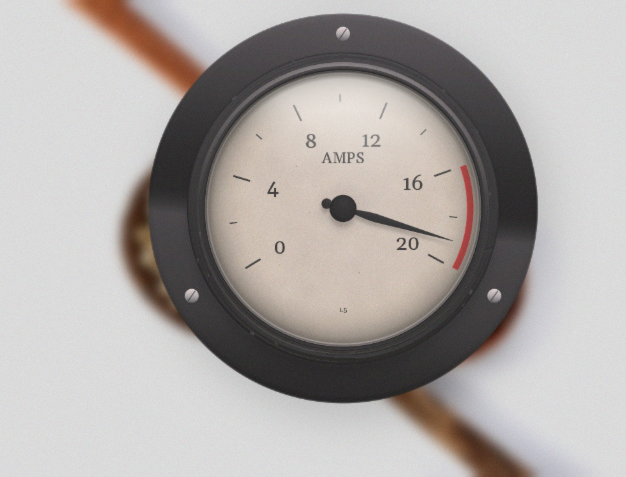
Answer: 19 A
